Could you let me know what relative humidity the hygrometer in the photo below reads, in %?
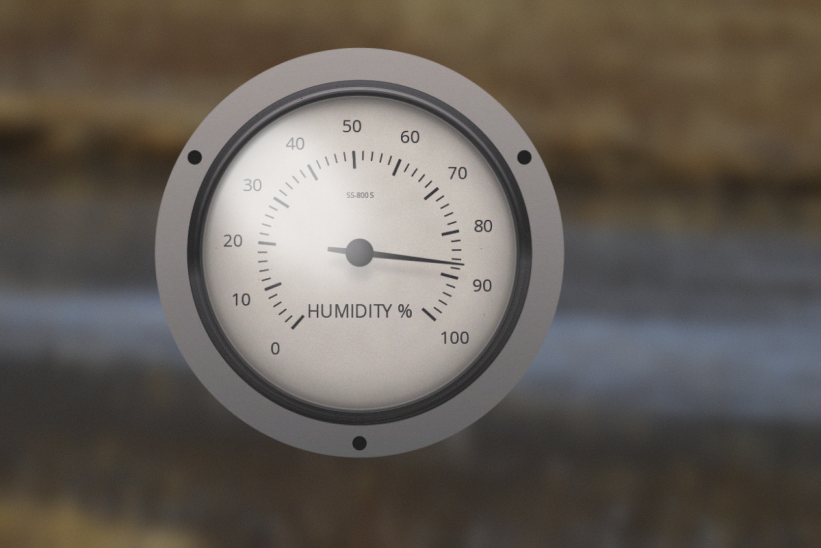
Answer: 87 %
